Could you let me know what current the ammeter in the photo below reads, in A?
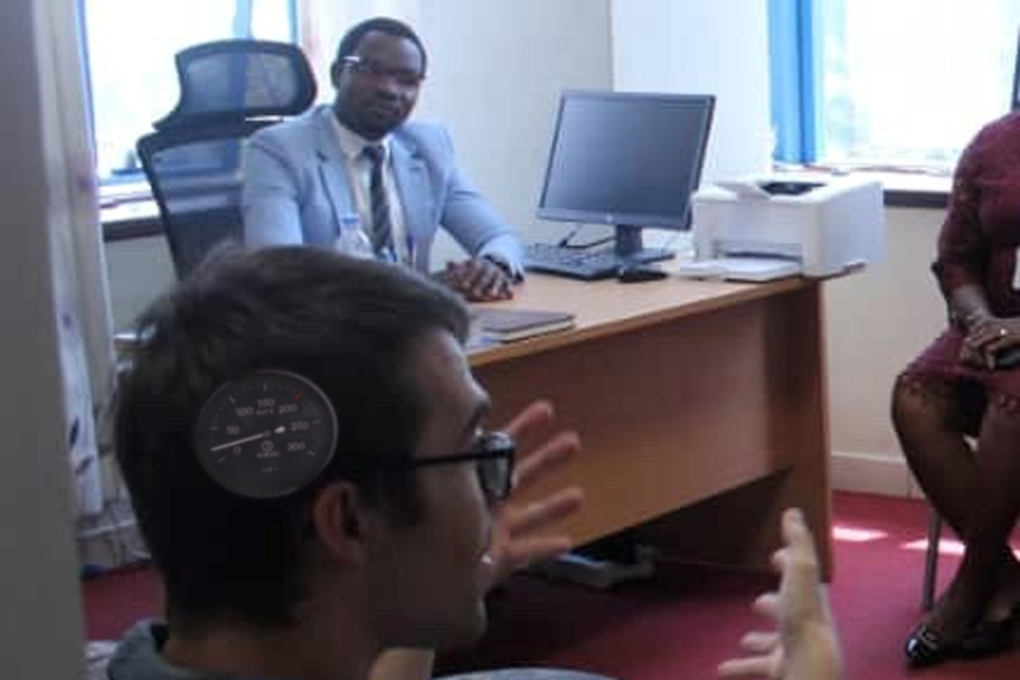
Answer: 20 A
